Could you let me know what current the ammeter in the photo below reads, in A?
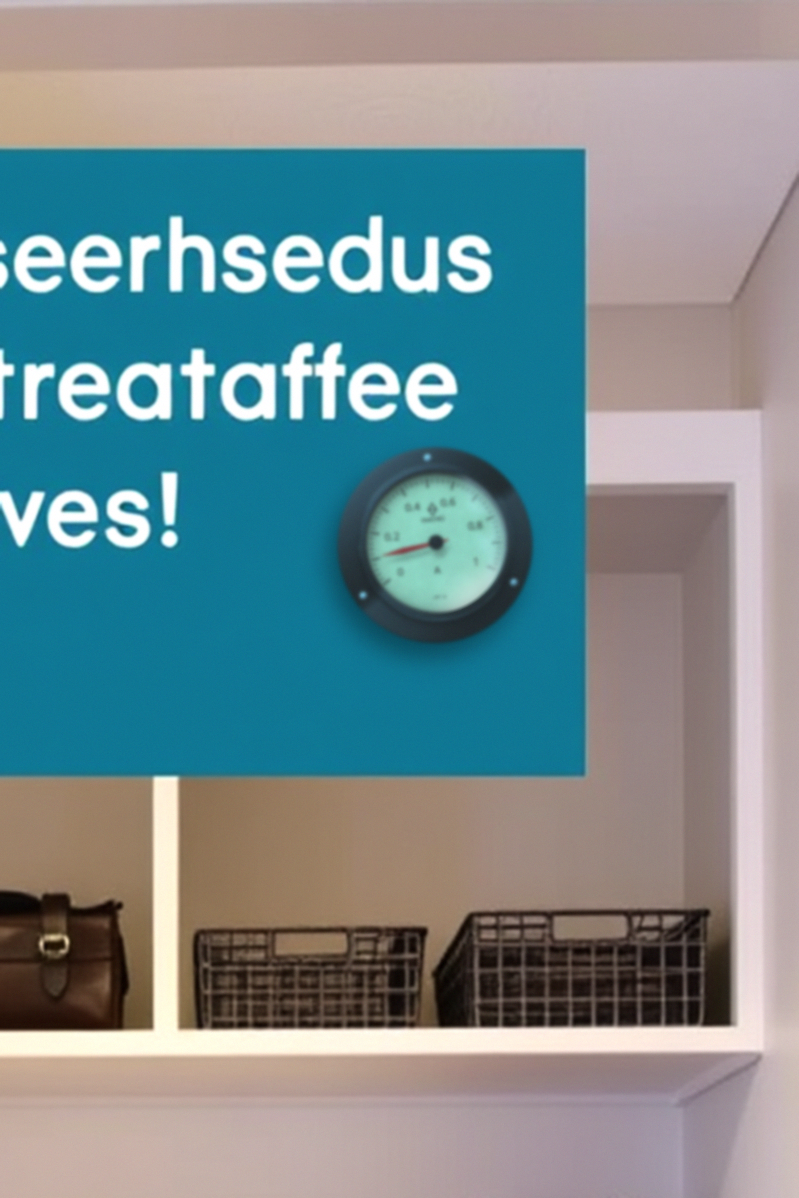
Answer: 0.1 A
